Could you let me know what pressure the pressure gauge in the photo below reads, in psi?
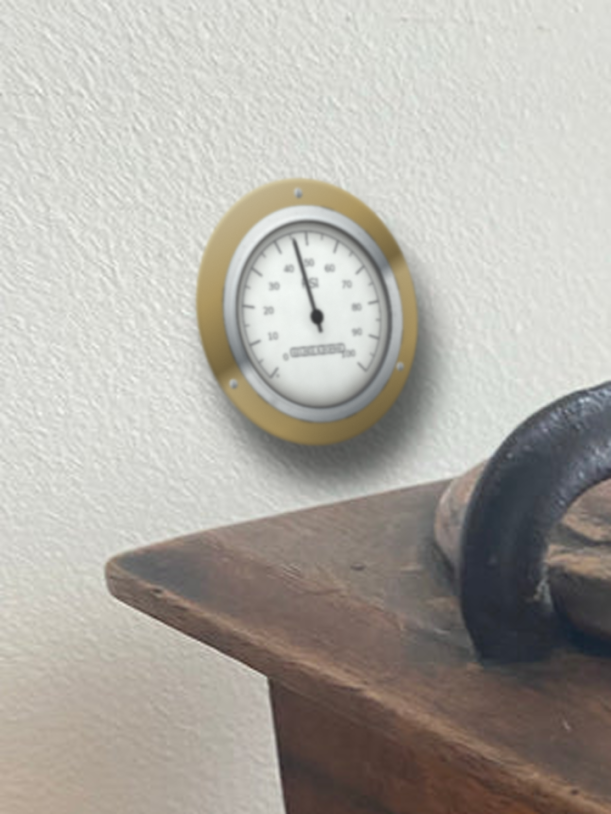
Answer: 45 psi
